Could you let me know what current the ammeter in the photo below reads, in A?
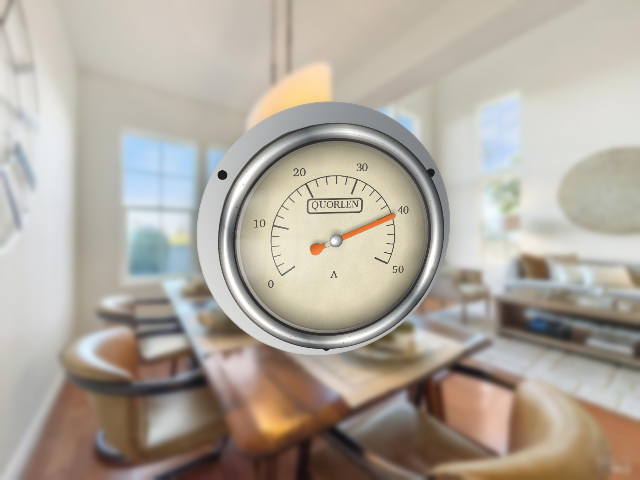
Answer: 40 A
